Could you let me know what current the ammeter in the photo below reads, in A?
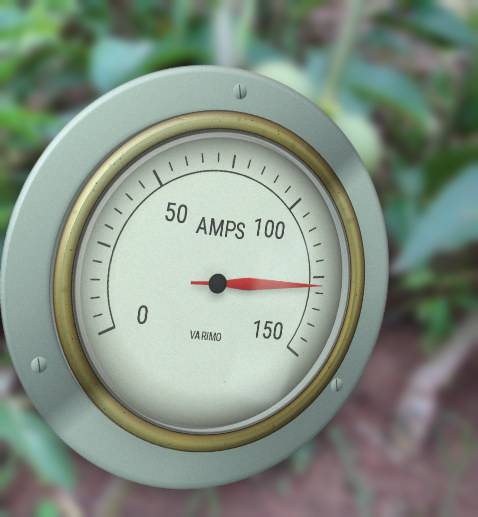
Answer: 127.5 A
